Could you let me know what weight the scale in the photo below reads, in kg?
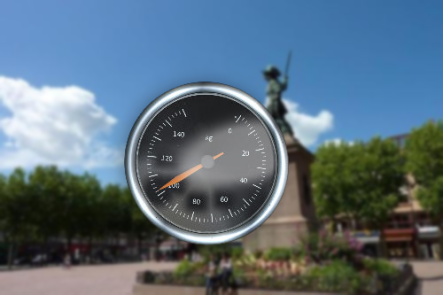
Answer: 102 kg
